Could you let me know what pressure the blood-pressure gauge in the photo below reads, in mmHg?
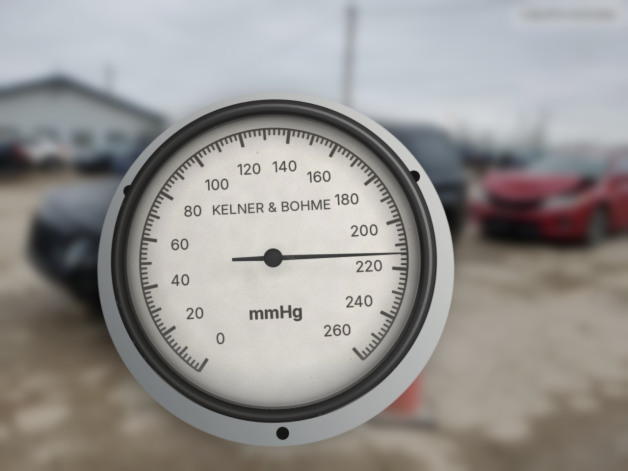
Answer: 214 mmHg
